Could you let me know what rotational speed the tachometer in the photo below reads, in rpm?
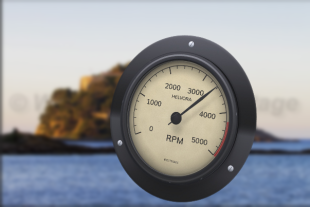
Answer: 3400 rpm
